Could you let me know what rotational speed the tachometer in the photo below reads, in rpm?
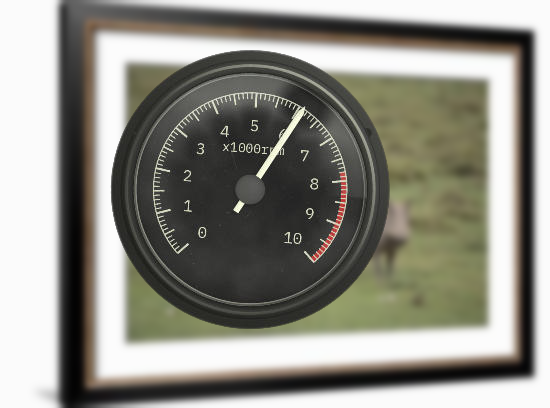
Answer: 6100 rpm
